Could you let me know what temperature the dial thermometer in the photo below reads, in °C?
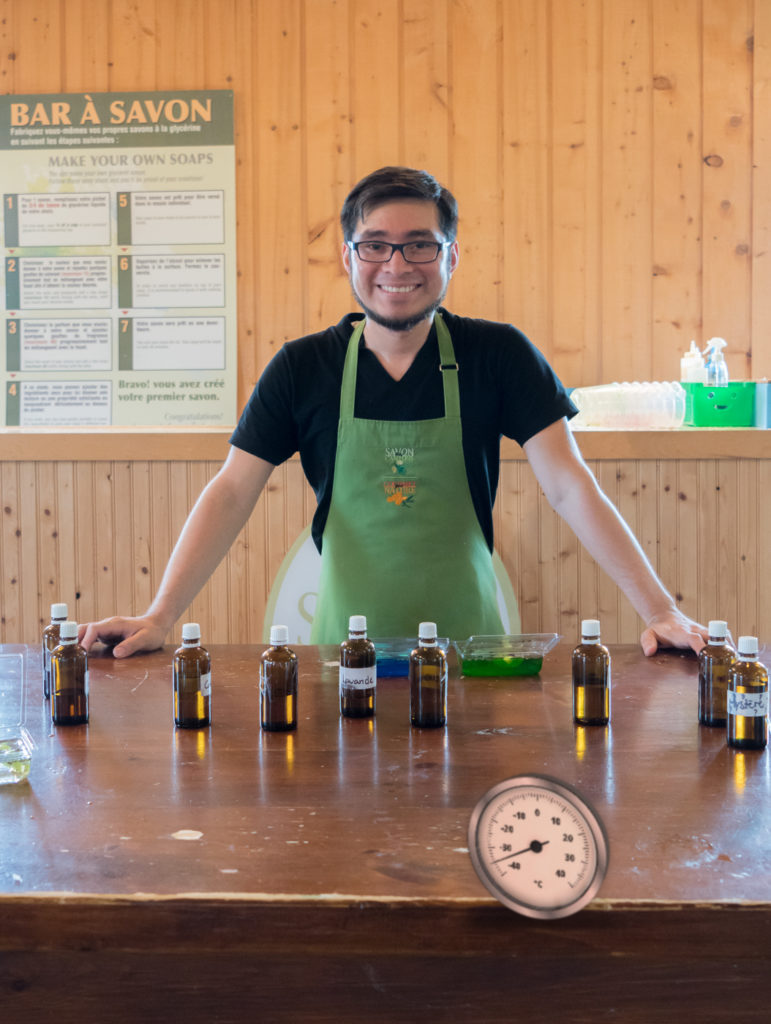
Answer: -35 °C
